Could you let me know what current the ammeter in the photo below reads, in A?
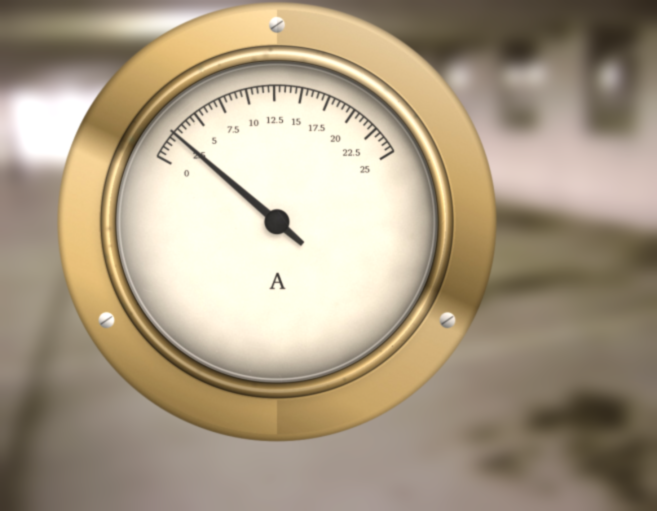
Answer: 2.5 A
